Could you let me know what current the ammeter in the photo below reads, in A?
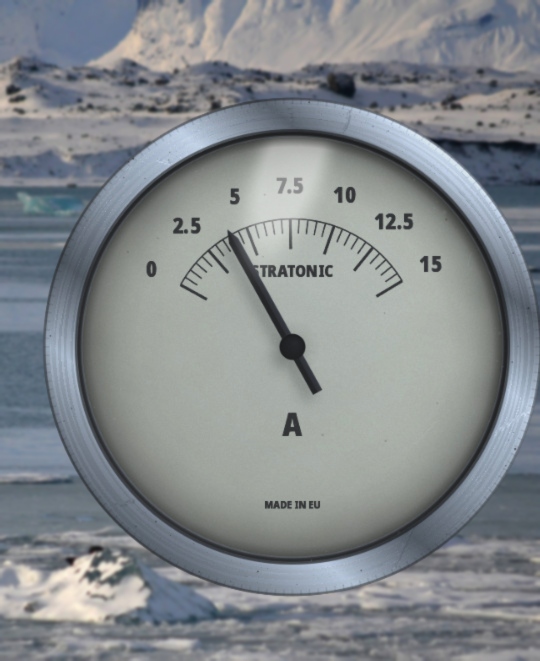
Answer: 4 A
